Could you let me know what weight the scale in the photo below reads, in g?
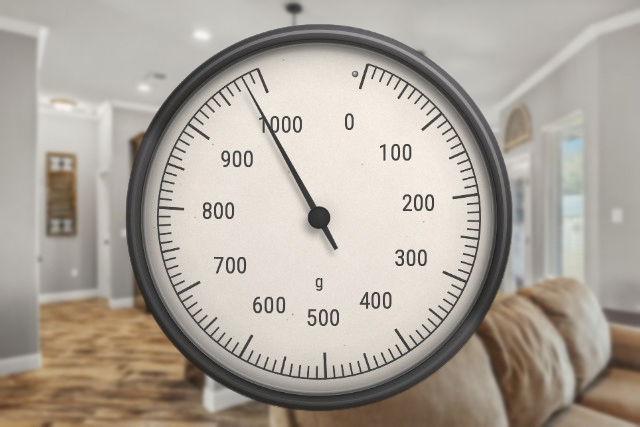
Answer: 980 g
